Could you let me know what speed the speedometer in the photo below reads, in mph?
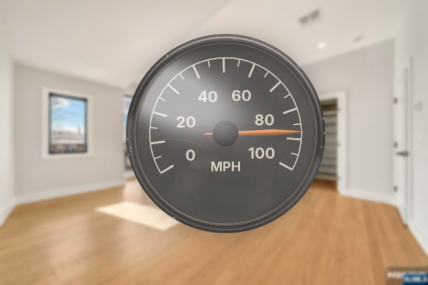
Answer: 87.5 mph
